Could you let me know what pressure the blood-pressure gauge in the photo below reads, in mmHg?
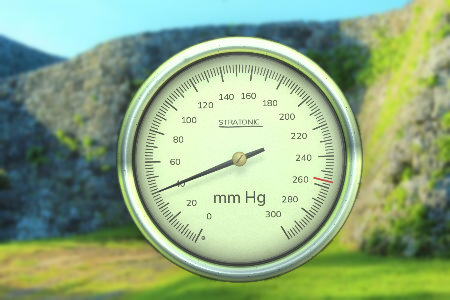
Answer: 40 mmHg
